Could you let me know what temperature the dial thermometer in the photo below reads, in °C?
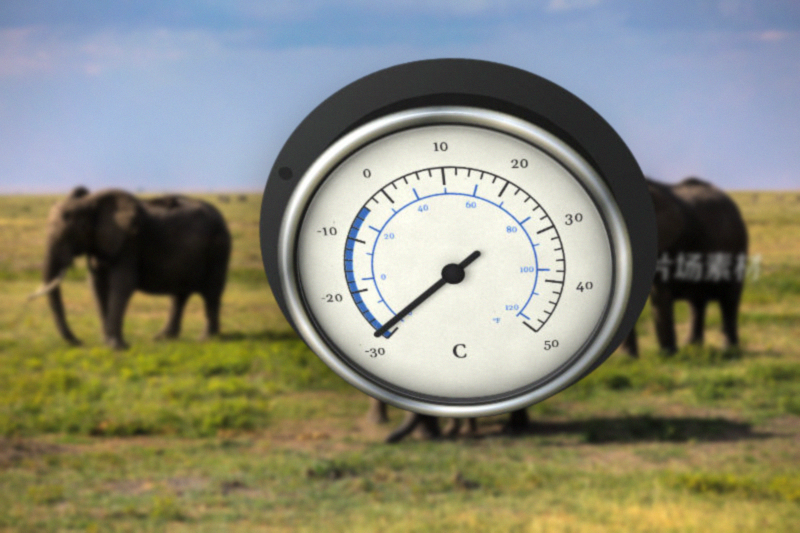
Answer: -28 °C
